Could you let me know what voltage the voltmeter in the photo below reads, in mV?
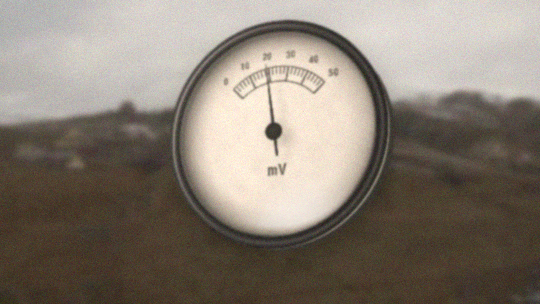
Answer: 20 mV
